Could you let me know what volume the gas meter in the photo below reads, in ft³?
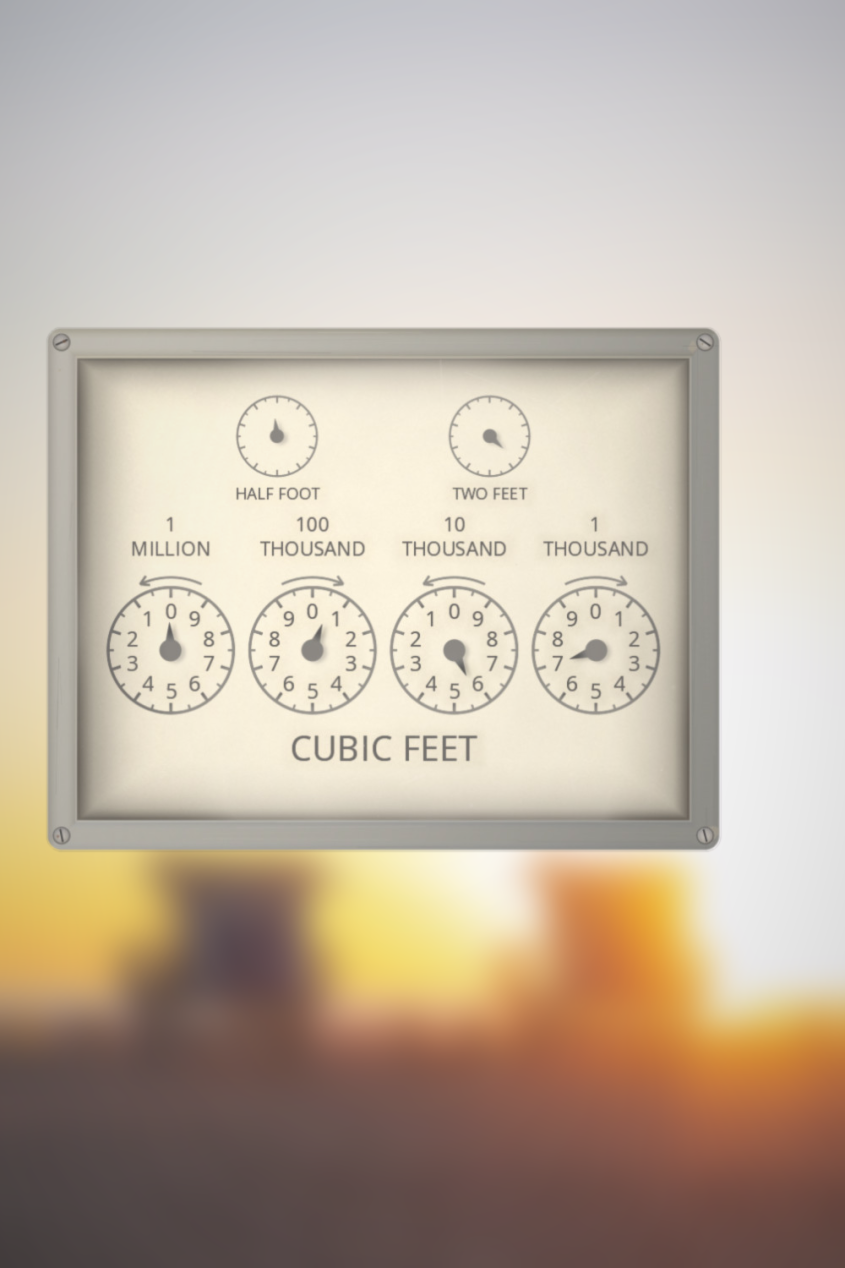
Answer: 5700 ft³
